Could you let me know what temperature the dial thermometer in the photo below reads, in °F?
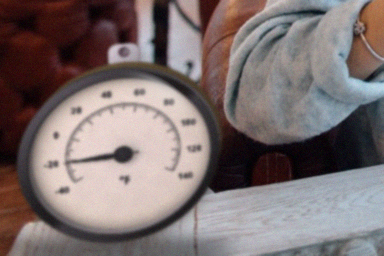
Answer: -20 °F
